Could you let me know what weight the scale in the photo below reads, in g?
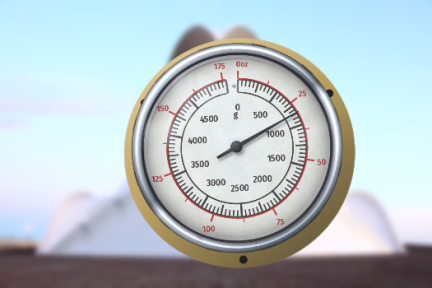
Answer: 850 g
